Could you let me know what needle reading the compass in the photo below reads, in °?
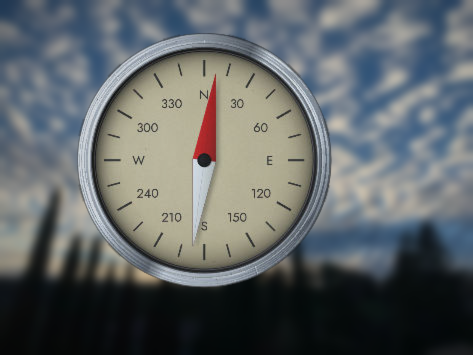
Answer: 7.5 °
